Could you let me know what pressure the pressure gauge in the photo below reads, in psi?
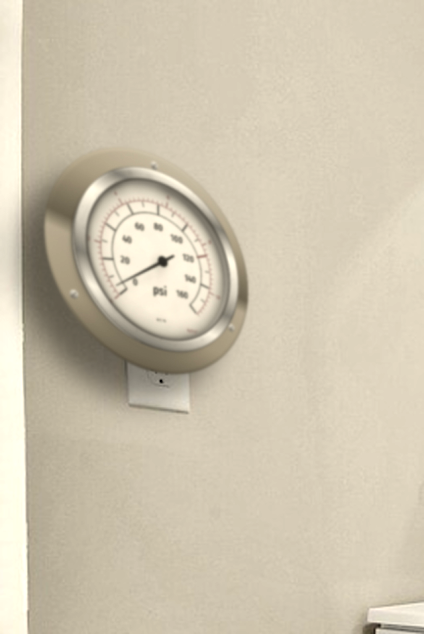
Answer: 5 psi
